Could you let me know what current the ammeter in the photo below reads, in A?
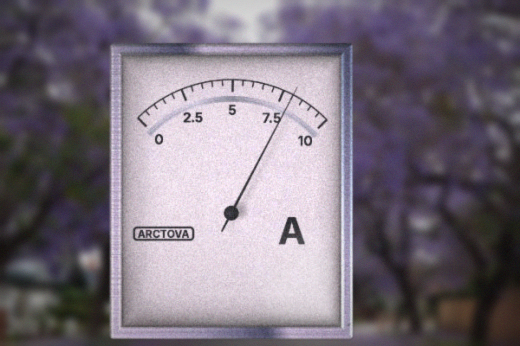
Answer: 8 A
